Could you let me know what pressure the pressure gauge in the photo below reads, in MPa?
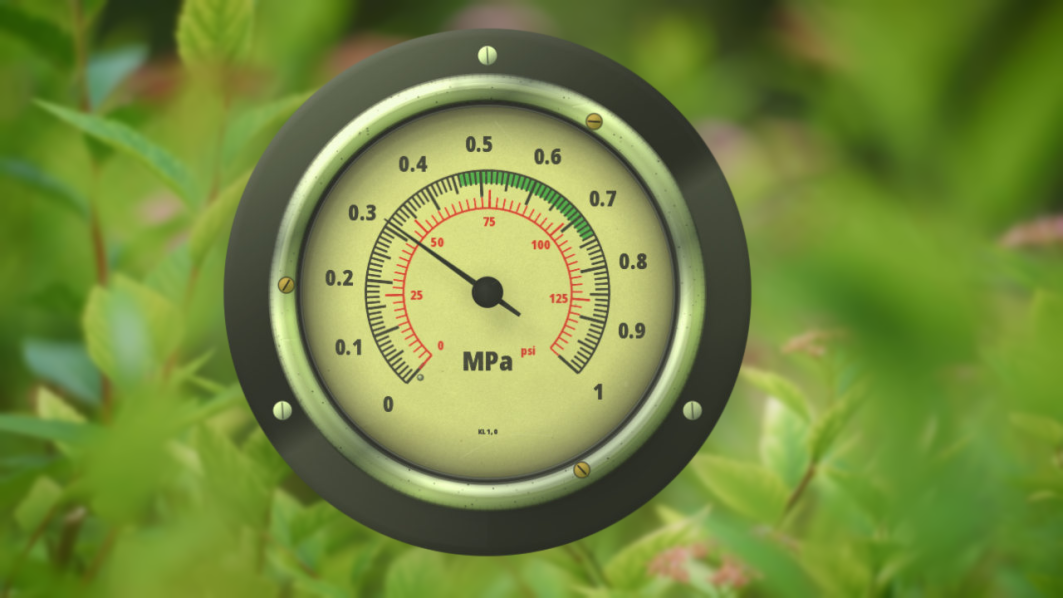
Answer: 0.31 MPa
